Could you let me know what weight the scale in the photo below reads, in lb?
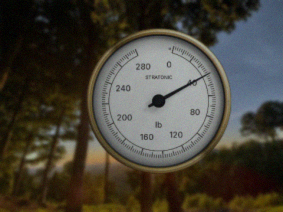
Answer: 40 lb
